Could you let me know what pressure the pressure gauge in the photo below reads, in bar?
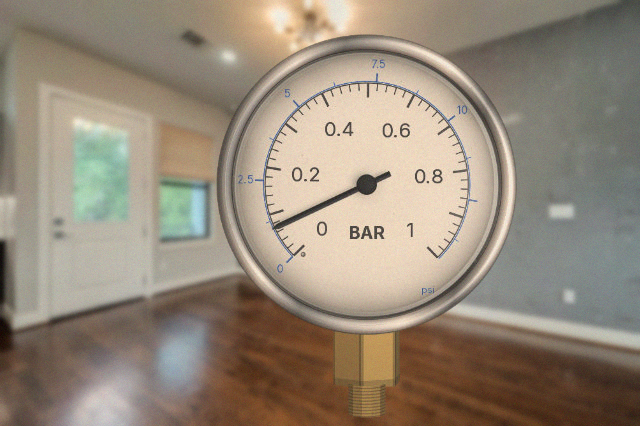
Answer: 0.07 bar
